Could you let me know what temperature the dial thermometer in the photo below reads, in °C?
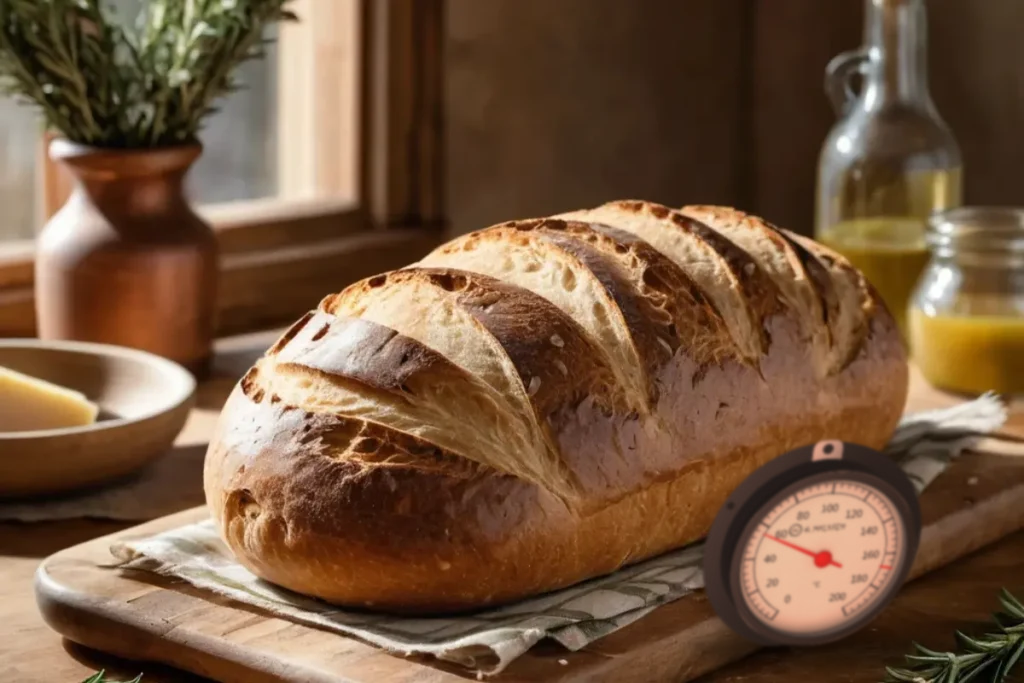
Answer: 56 °C
